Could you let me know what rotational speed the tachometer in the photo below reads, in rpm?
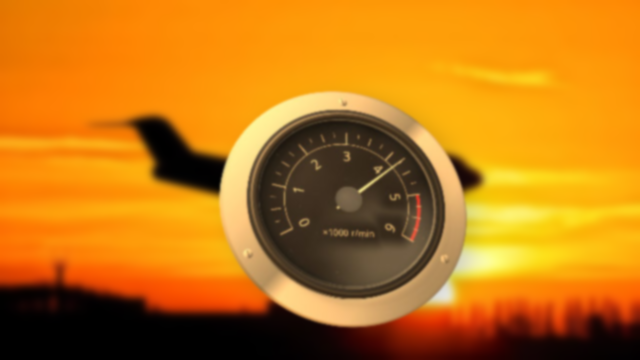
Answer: 4250 rpm
